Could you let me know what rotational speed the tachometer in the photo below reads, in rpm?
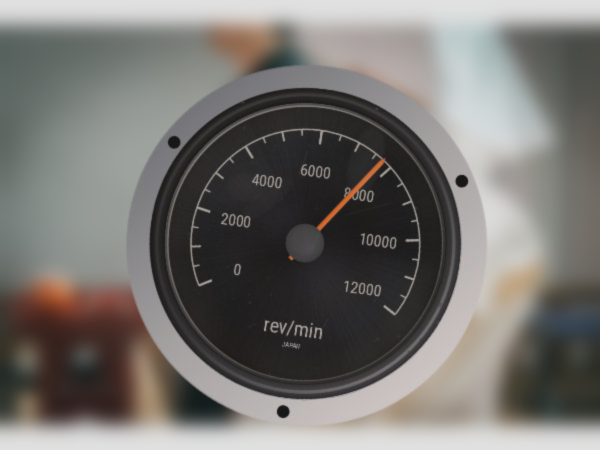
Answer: 7750 rpm
